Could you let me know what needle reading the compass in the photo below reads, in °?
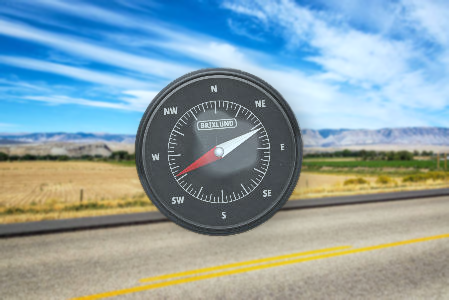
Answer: 245 °
